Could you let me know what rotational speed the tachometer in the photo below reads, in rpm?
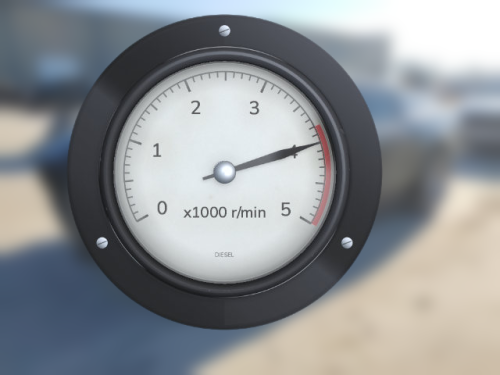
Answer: 4000 rpm
